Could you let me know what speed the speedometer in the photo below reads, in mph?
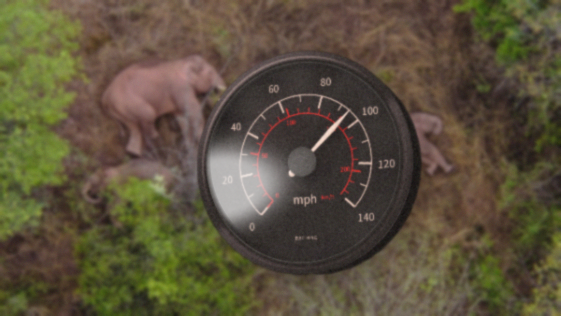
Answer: 95 mph
